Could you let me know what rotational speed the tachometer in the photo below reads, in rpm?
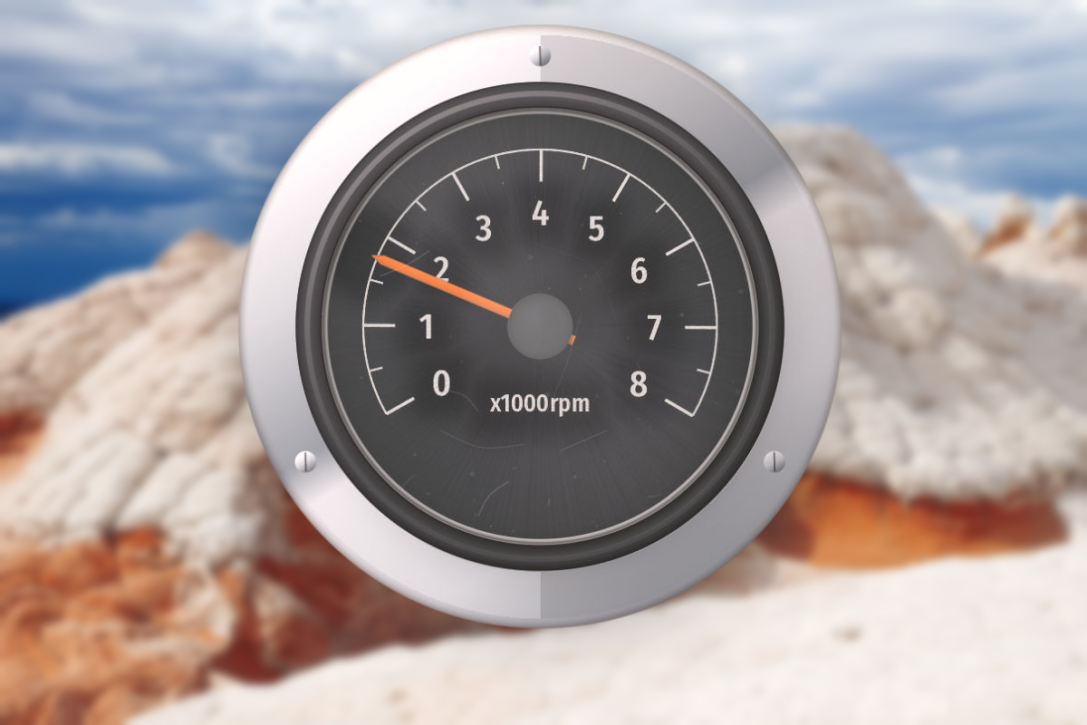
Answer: 1750 rpm
